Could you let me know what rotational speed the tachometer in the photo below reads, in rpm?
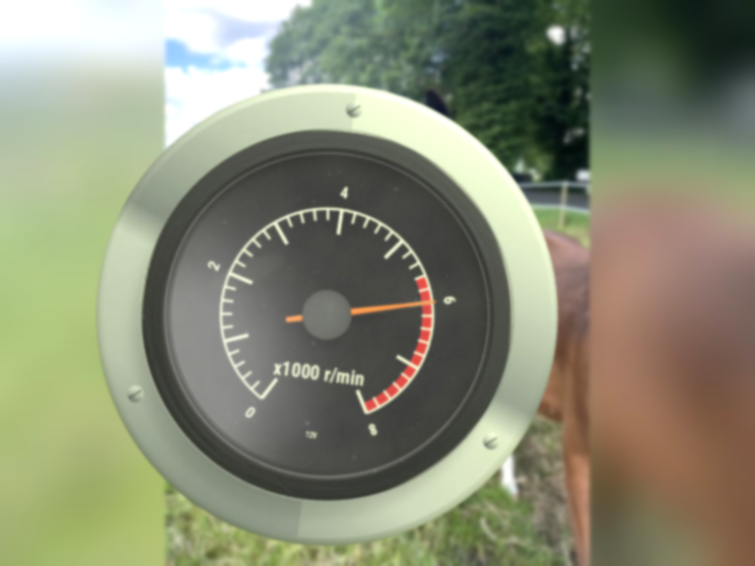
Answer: 6000 rpm
